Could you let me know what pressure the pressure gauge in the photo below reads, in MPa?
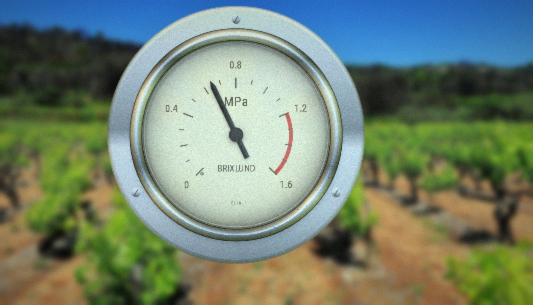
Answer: 0.65 MPa
